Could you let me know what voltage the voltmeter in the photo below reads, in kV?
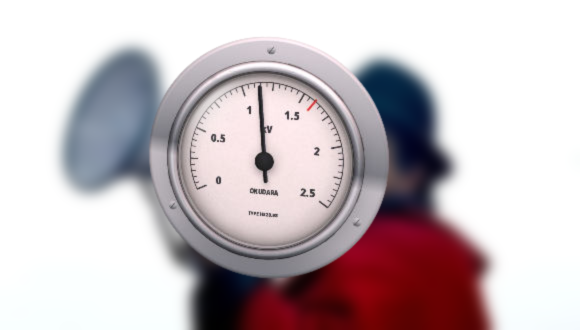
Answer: 1.15 kV
